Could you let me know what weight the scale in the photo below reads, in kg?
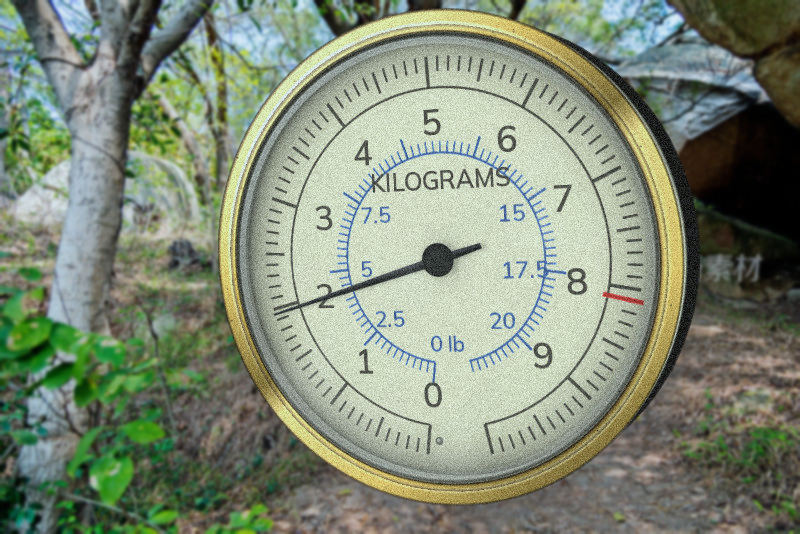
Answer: 1.95 kg
